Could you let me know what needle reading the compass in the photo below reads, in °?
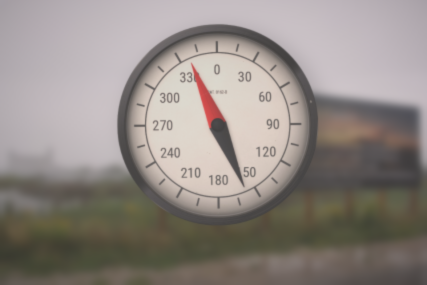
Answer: 337.5 °
